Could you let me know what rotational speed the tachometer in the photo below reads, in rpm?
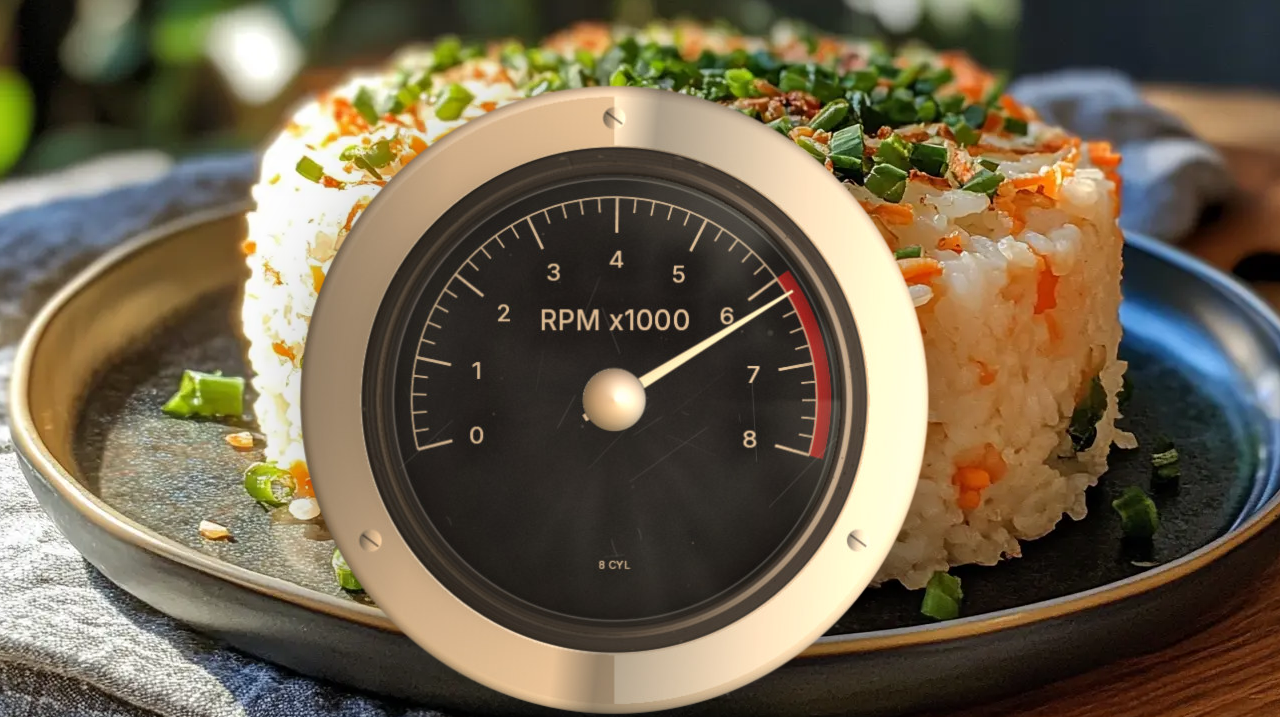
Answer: 6200 rpm
